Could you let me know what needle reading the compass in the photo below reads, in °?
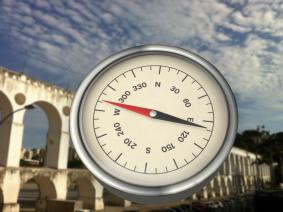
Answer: 280 °
